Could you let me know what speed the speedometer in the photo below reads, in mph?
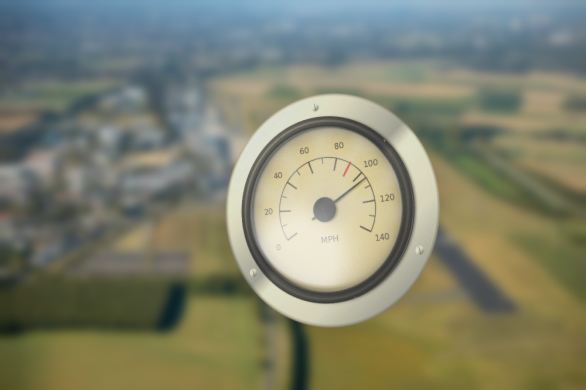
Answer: 105 mph
